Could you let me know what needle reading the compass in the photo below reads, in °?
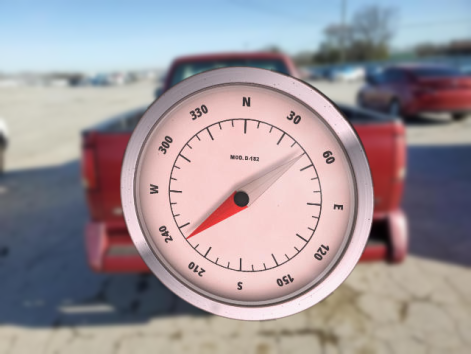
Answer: 230 °
